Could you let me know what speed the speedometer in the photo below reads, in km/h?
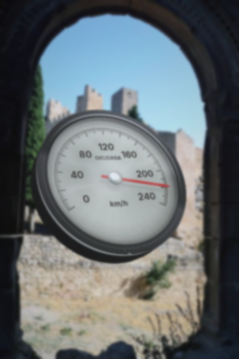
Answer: 220 km/h
